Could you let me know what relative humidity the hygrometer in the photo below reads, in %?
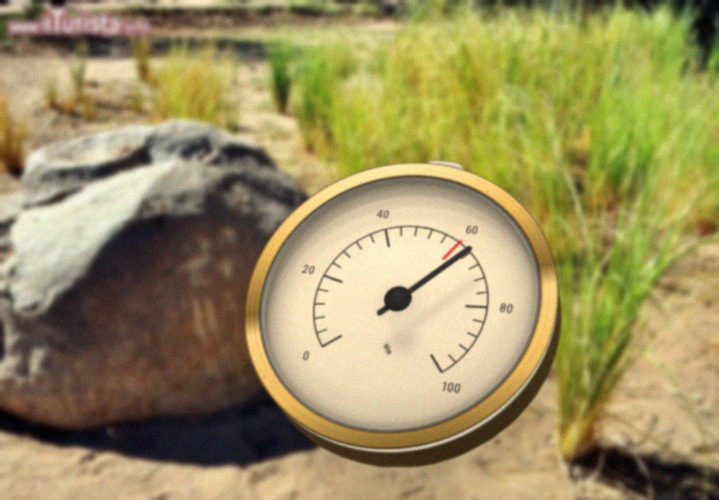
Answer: 64 %
